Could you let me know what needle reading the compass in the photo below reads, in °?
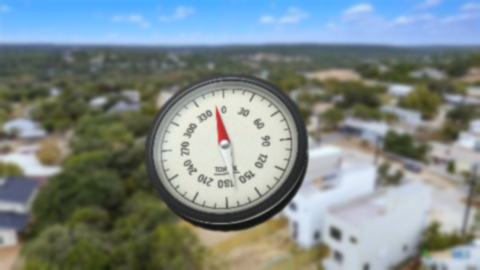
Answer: 350 °
